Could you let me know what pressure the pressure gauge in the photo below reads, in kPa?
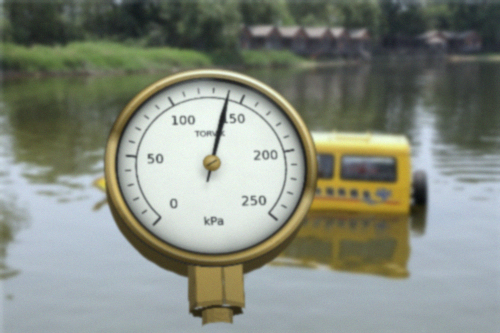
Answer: 140 kPa
